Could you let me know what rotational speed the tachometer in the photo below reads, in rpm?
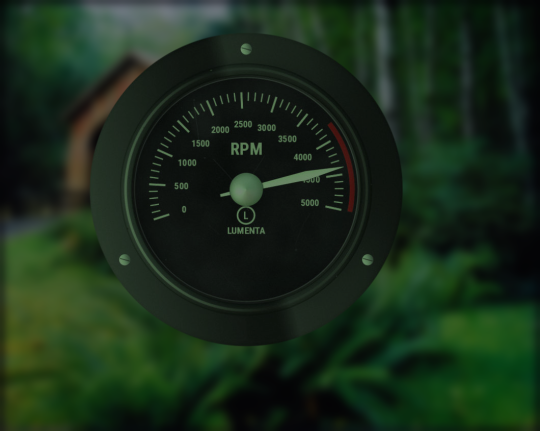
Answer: 4400 rpm
